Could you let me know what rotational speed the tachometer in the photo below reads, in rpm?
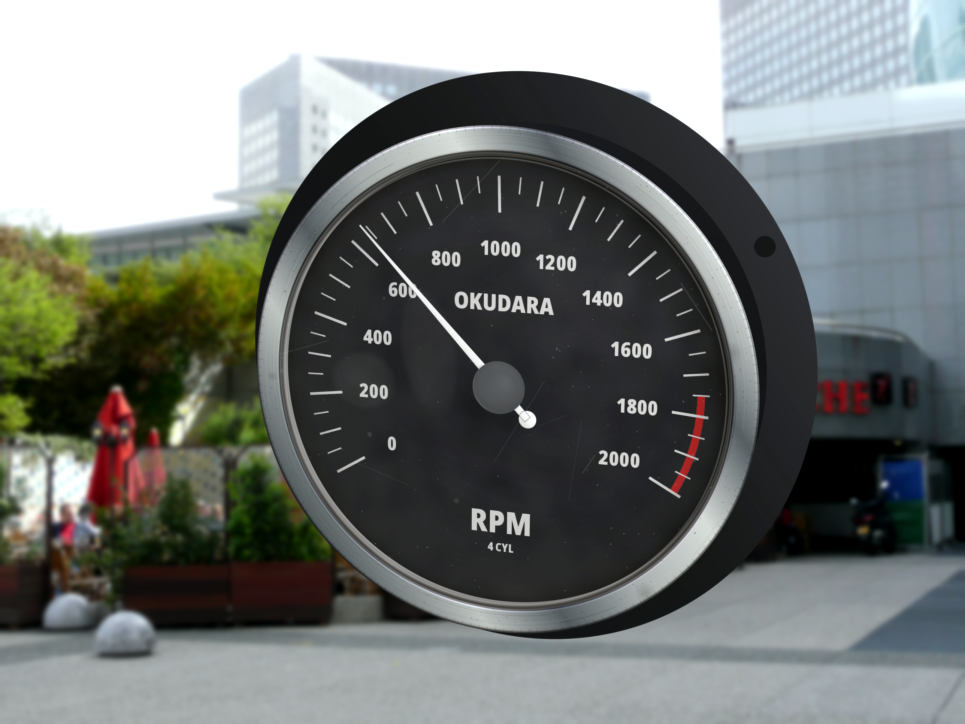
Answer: 650 rpm
